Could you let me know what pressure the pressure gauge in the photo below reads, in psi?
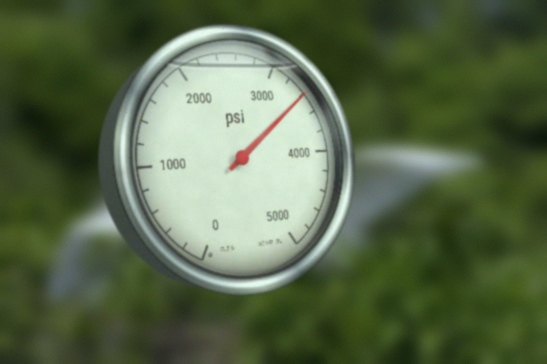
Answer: 3400 psi
